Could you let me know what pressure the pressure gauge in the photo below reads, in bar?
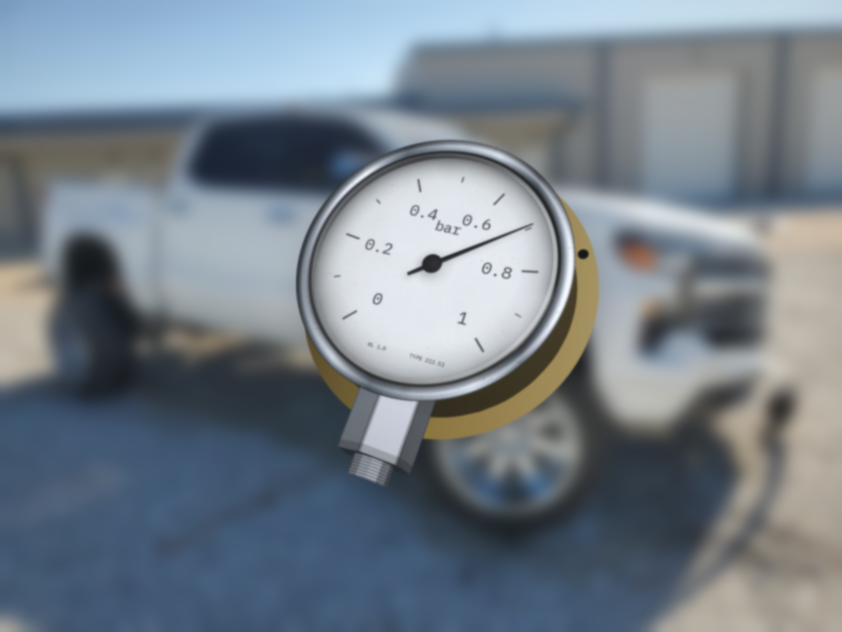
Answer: 0.7 bar
